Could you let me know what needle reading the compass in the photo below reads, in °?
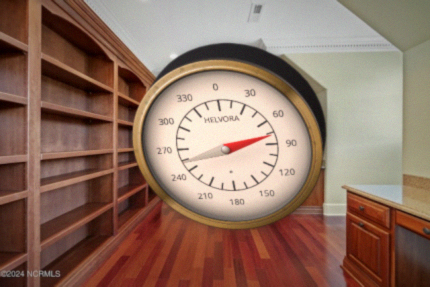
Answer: 75 °
